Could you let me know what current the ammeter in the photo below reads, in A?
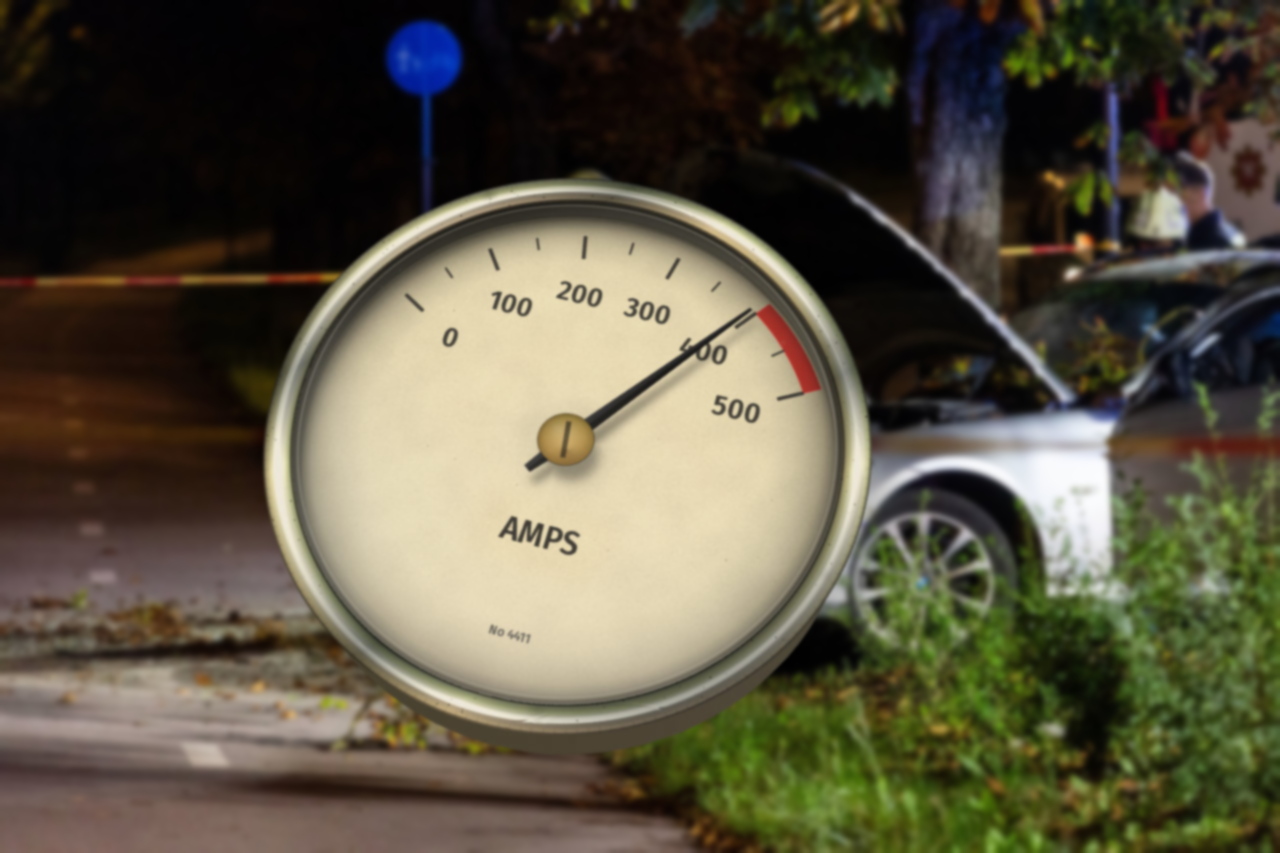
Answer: 400 A
